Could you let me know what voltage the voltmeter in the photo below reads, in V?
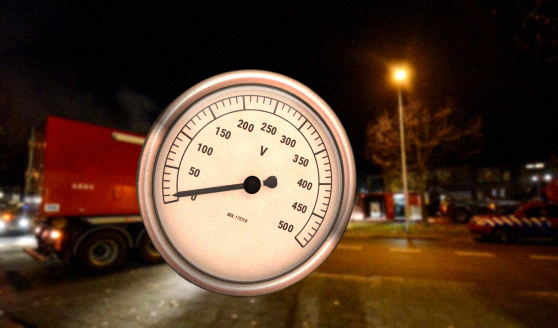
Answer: 10 V
